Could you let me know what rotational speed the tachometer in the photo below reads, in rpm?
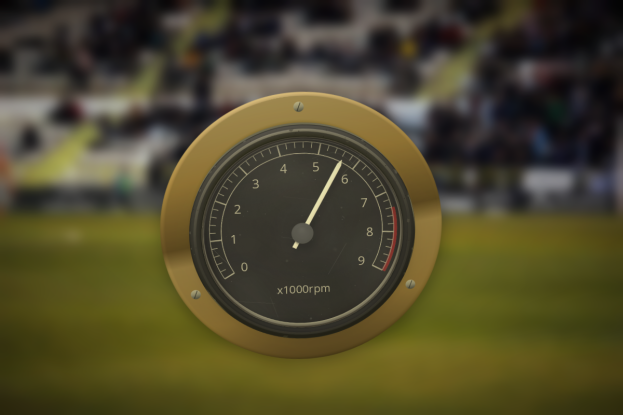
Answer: 5600 rpm
